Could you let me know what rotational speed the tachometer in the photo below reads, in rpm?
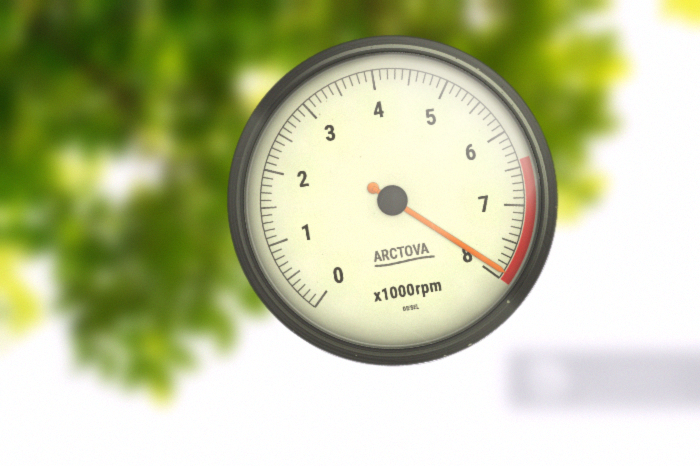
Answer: 7900 rpm
